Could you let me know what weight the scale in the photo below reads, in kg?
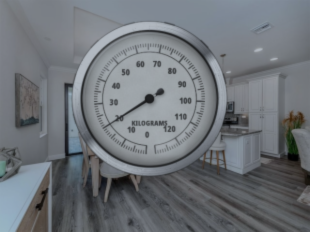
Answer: 20 kg
